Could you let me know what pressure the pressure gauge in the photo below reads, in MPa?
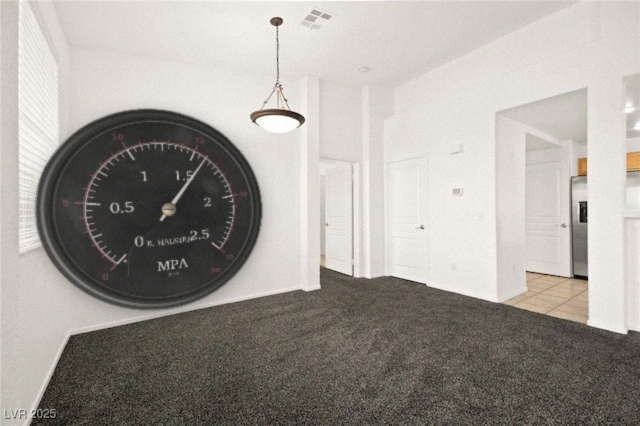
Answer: 1.6 MPa
